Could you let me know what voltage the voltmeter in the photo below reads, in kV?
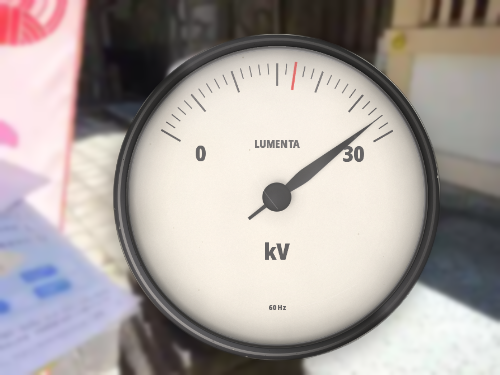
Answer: 28 kV
